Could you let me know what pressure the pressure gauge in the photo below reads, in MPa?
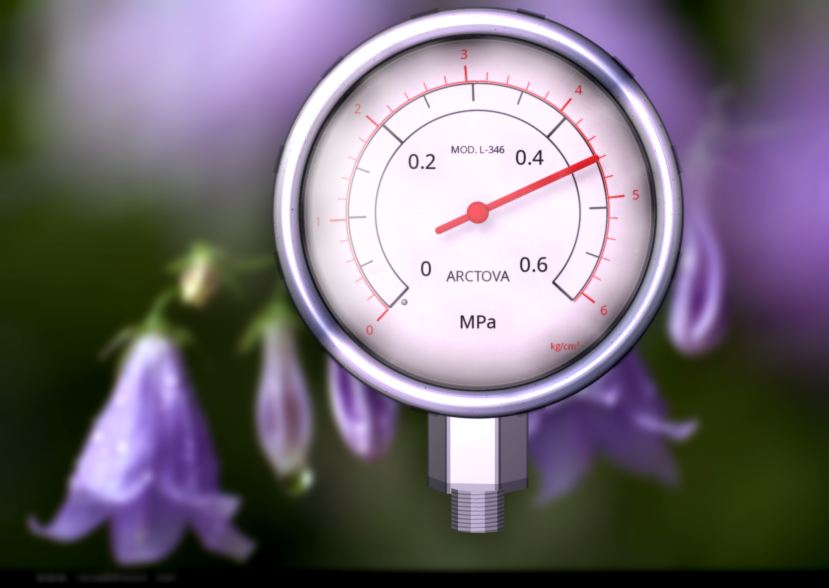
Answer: 0.45 MPa
